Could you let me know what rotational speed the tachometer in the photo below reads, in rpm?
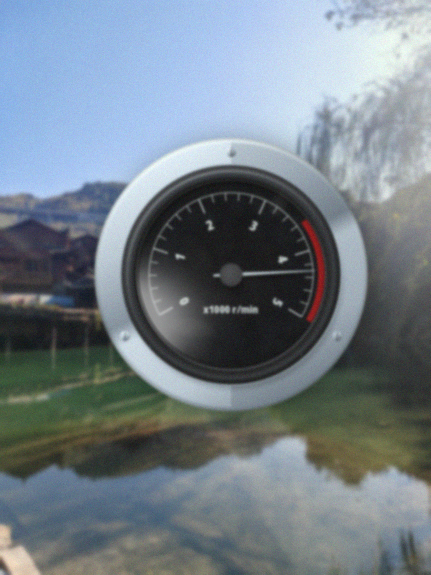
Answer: 4300 rpm
